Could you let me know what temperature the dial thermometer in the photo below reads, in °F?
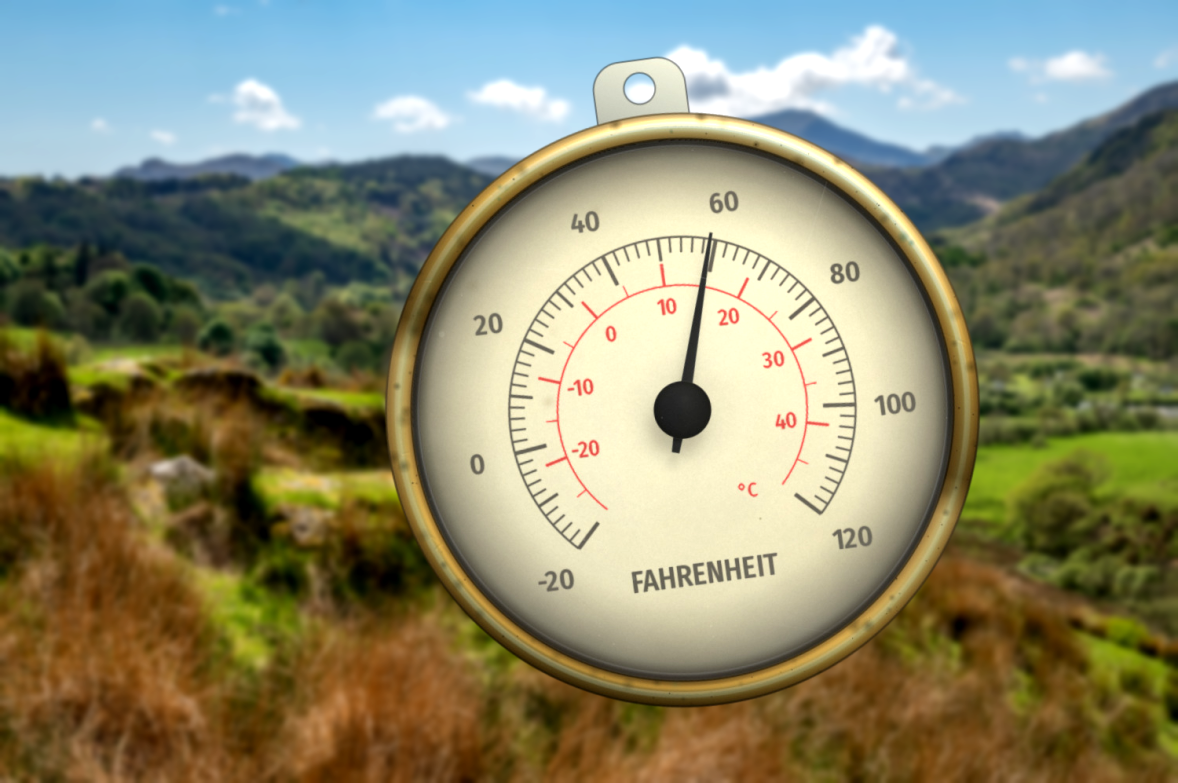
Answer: 59 °F
